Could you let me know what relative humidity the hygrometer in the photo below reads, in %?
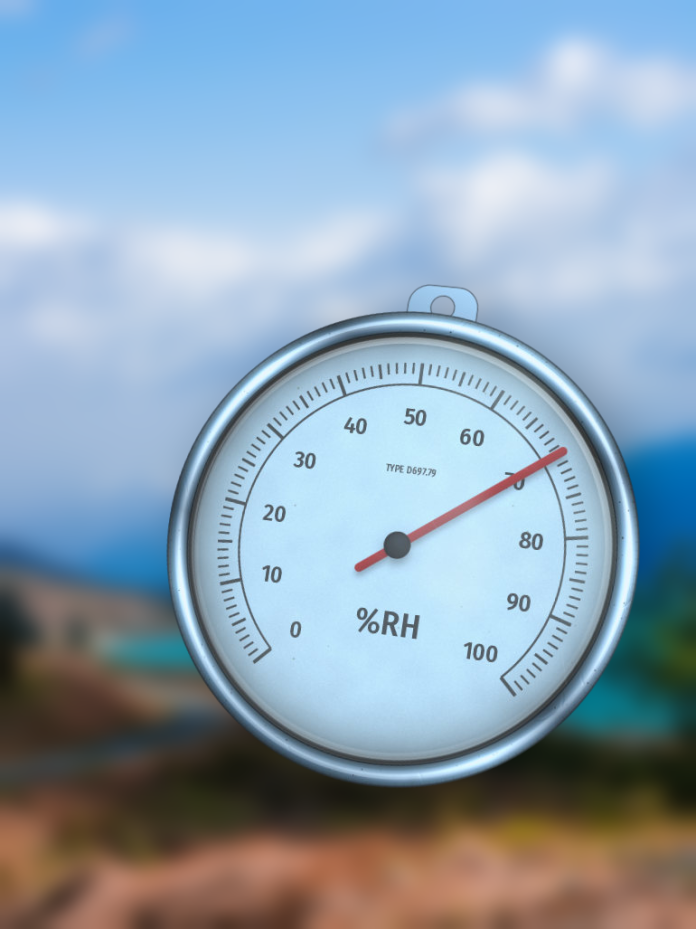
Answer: 70 %
